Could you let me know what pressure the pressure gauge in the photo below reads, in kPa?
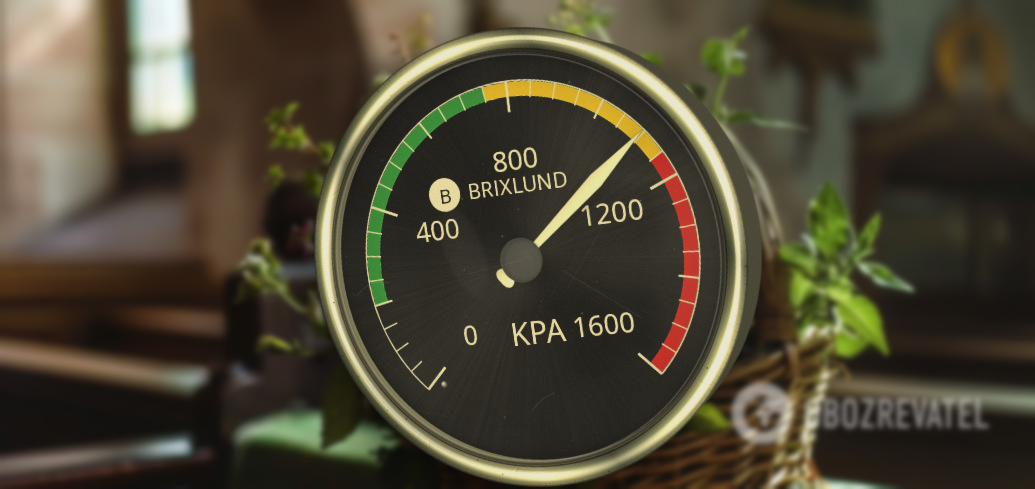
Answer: 1100 kPa
